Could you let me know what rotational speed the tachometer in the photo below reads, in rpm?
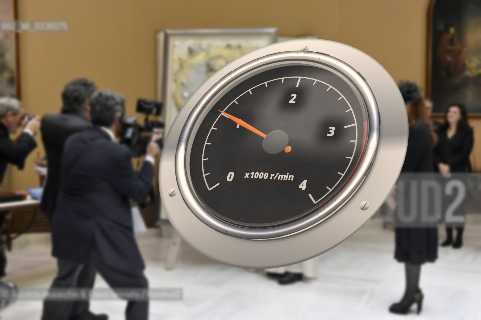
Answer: 1000 rpm
